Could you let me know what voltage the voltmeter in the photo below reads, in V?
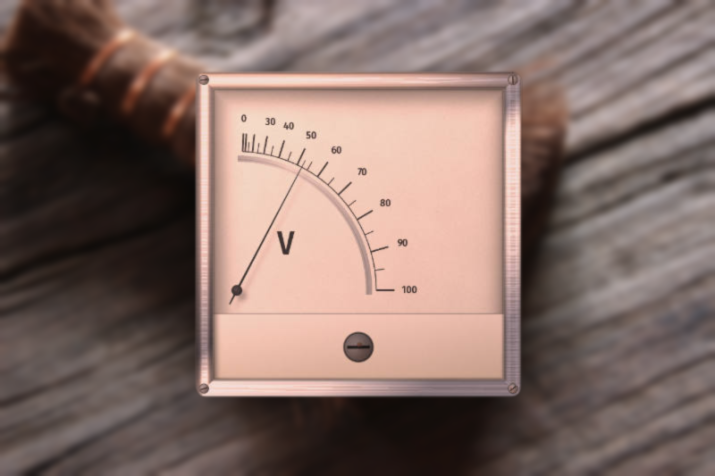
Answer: 52.5 V
